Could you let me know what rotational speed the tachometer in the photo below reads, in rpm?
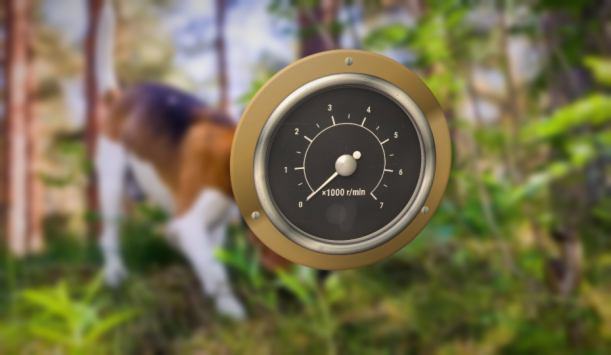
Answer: 0 rpm
